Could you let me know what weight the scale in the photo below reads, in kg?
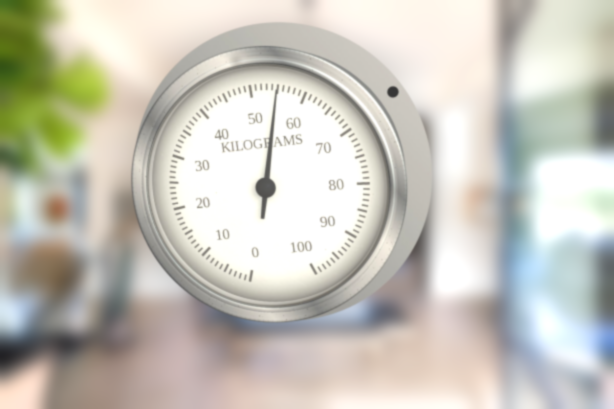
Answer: 55 kg
